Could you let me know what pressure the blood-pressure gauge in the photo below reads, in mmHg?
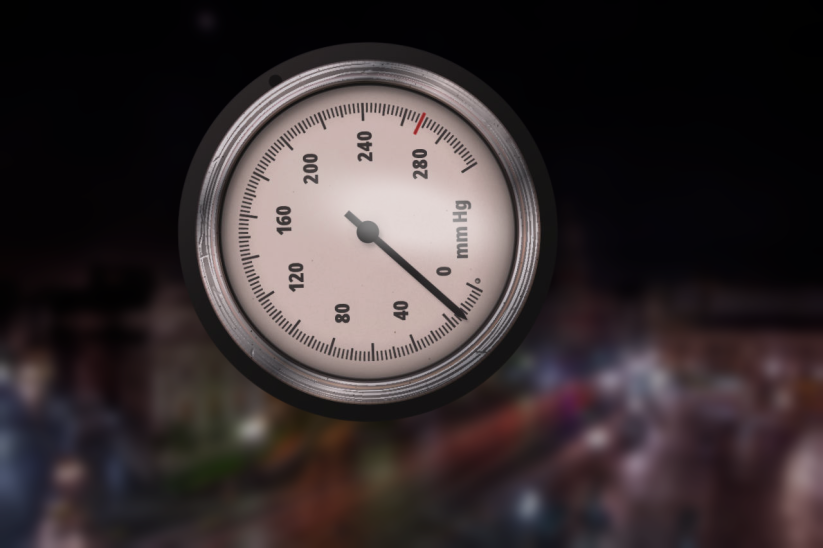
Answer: 14 mmHg
